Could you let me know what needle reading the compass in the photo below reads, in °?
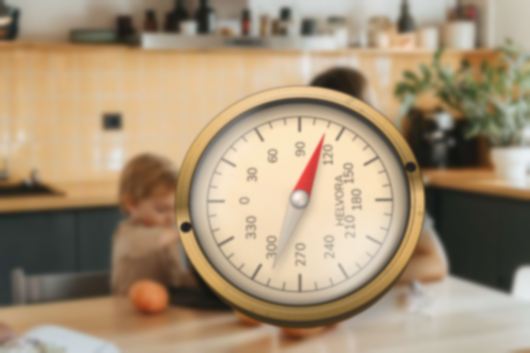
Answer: 110 °
